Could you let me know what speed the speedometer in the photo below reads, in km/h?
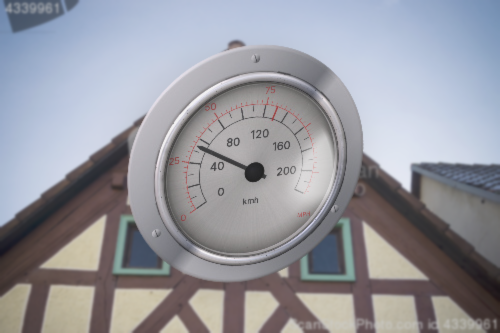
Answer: 55 km/h
